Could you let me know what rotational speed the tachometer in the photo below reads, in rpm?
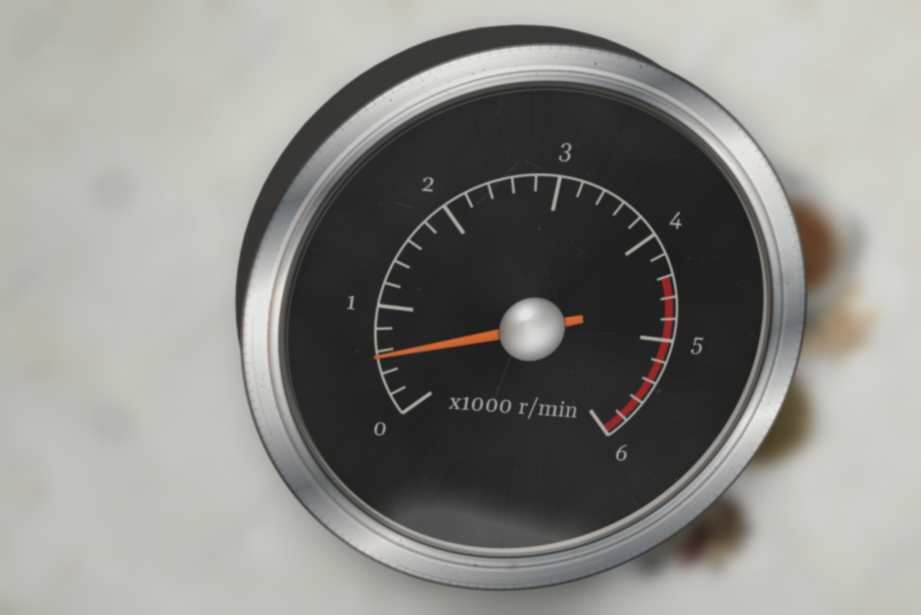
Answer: 600 rpm
